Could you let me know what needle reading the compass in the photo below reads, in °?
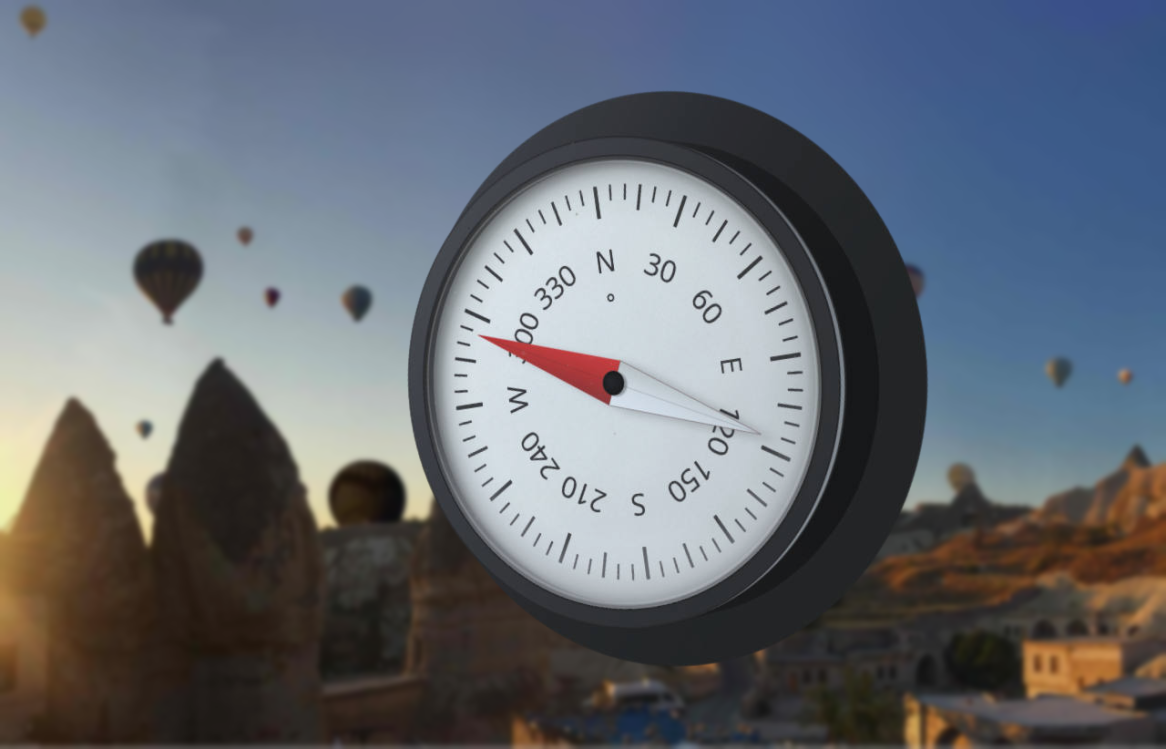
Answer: 295 °
